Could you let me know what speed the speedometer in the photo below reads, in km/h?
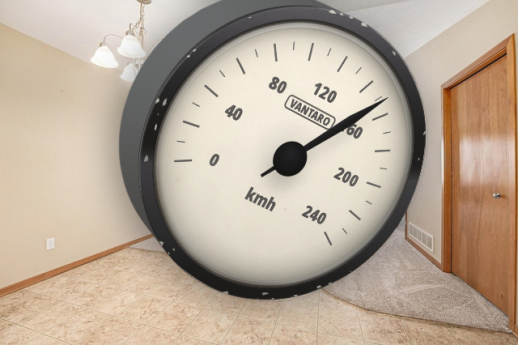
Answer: 150 km/h
